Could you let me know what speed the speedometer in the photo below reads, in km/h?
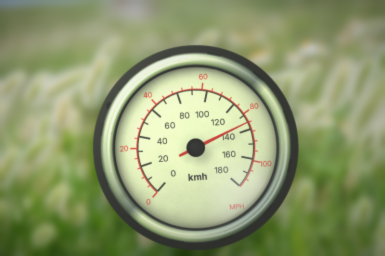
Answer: 135 km/h
